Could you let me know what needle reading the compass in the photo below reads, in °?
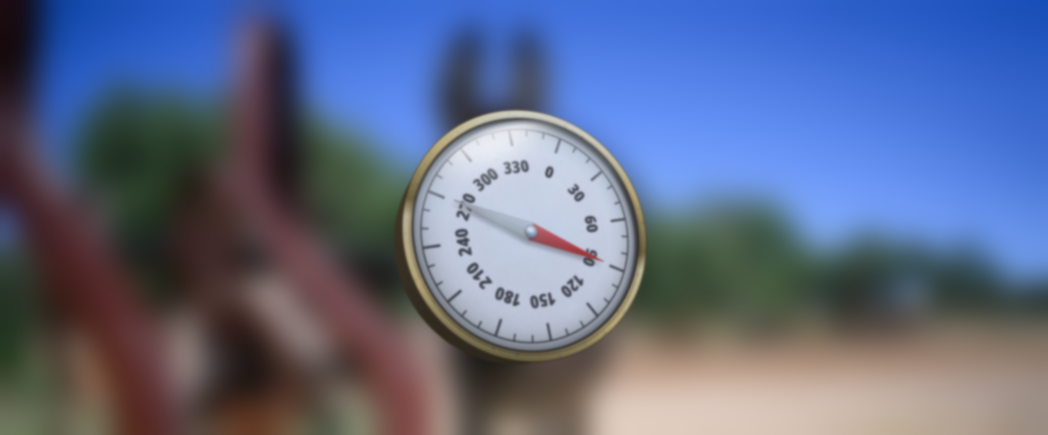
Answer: 90 °
